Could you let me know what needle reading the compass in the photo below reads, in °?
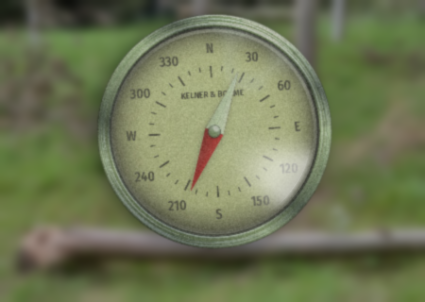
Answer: 205 °
